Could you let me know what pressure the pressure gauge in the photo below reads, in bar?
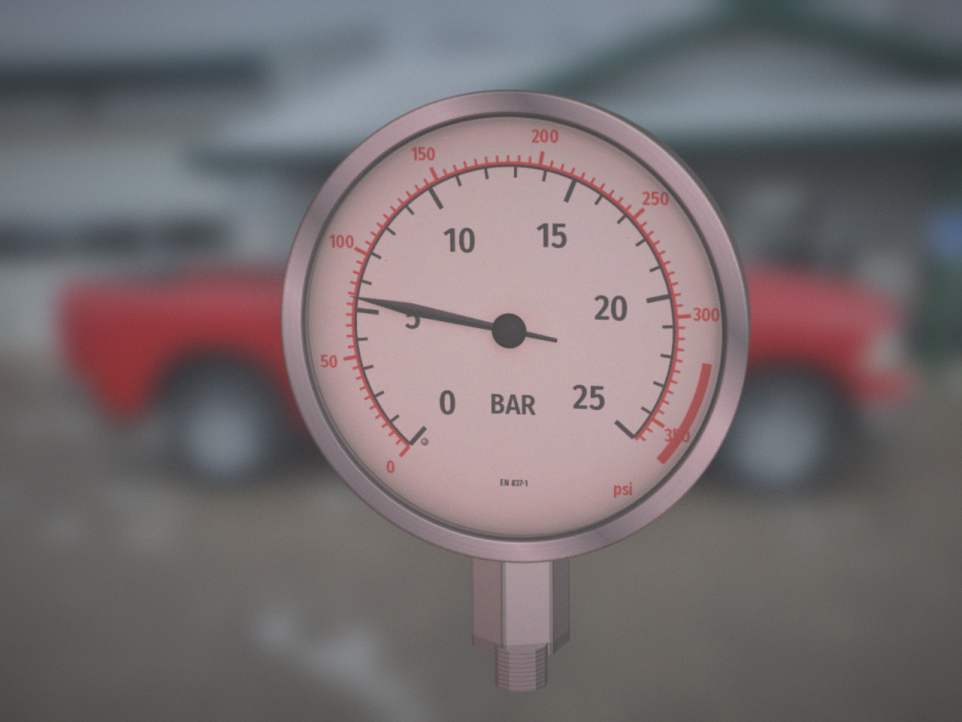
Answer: 5.5 bar
